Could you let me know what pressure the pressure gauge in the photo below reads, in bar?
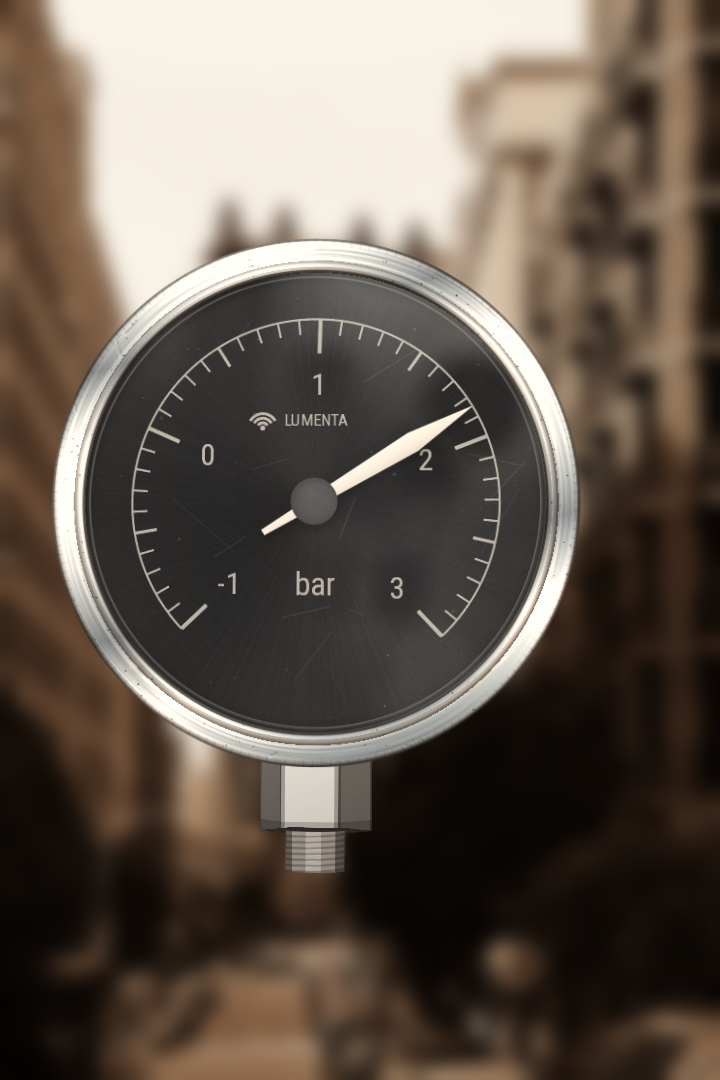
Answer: 1.85 bar
